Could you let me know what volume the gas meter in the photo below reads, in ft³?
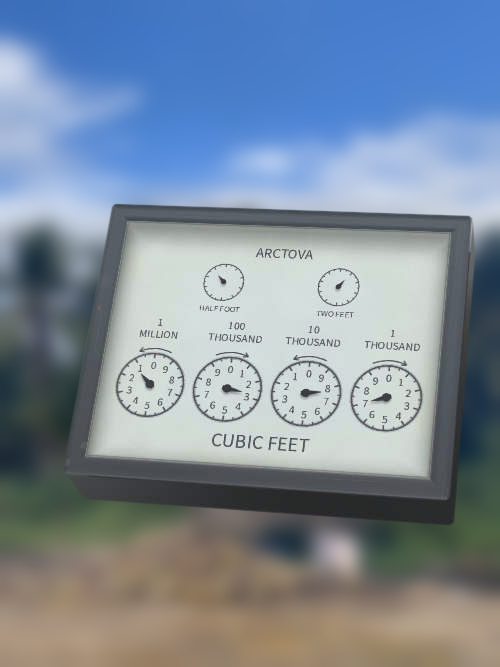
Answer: 127700 ft³
